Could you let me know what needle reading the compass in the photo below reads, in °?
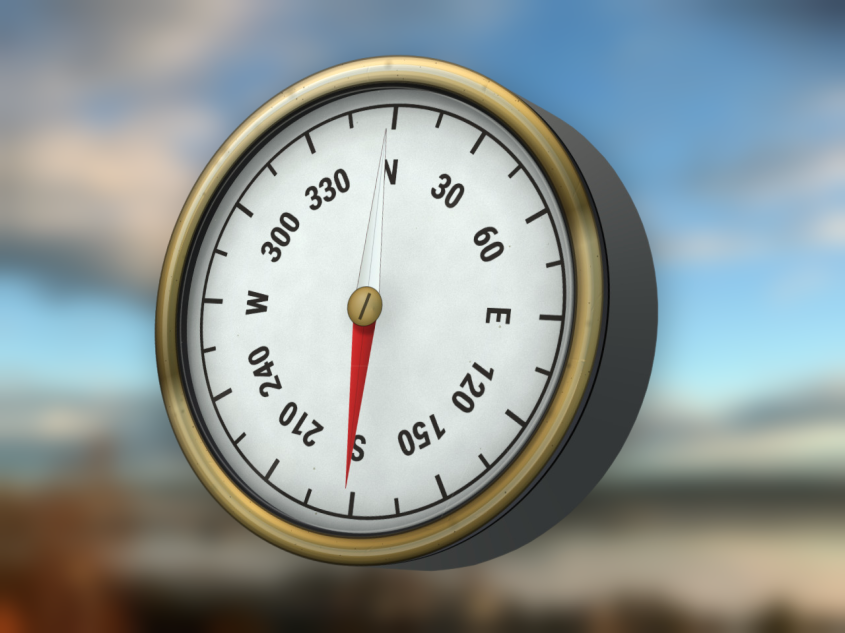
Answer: 180 °
